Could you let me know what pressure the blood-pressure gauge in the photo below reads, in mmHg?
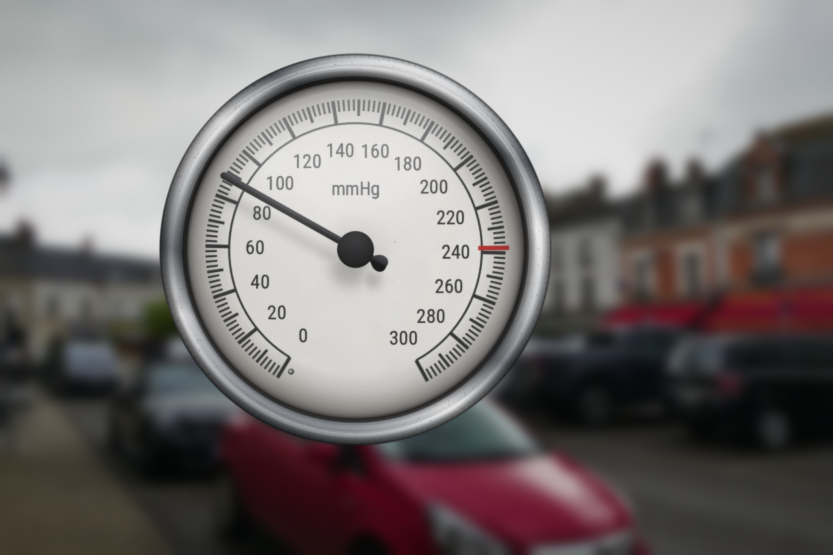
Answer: 88 mmHg
